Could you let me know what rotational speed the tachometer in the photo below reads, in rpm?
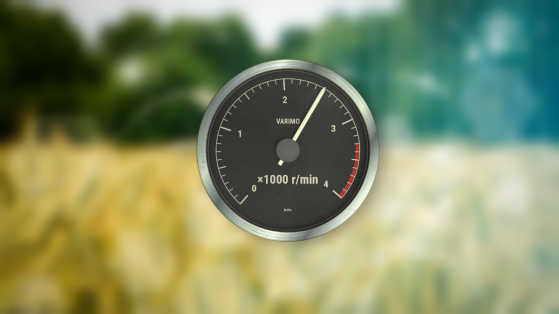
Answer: 2500 rpm
